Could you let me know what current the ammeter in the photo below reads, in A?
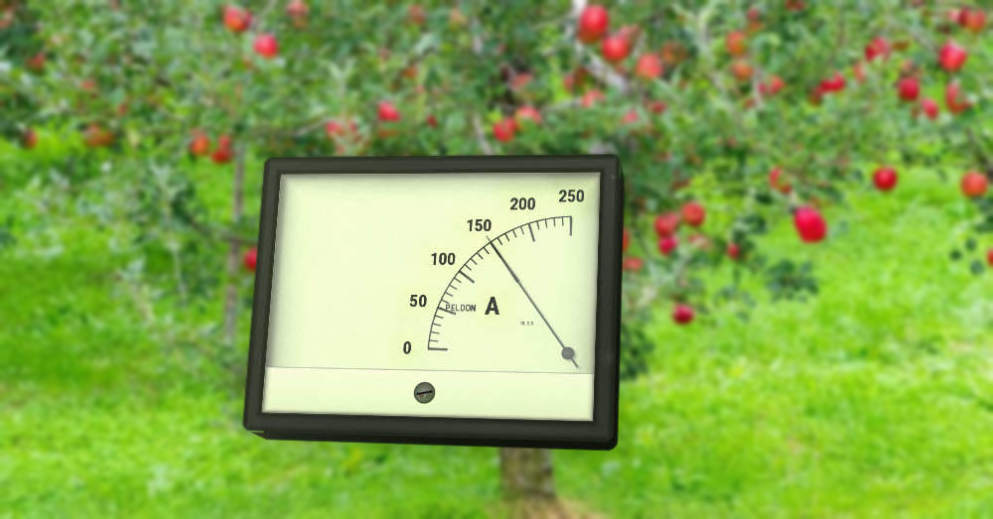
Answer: 150 A
